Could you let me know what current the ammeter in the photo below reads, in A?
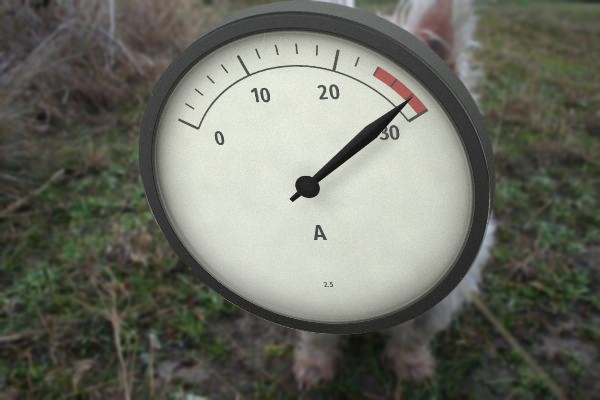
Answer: 28 A
